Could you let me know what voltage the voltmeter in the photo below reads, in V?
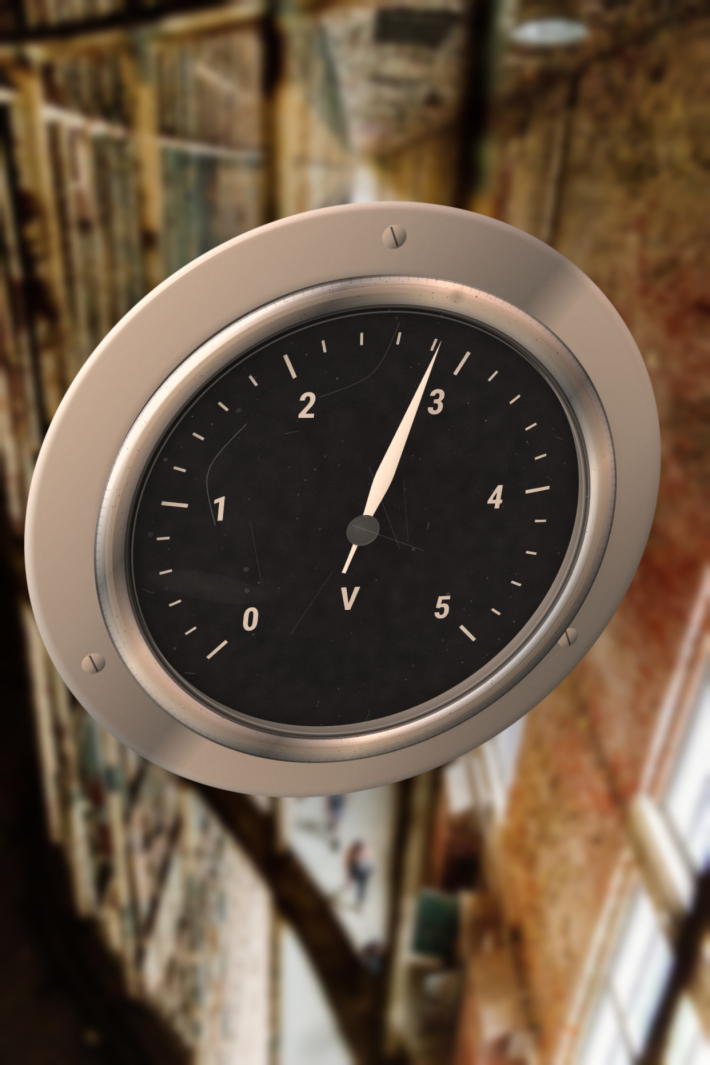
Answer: 2.8 V
